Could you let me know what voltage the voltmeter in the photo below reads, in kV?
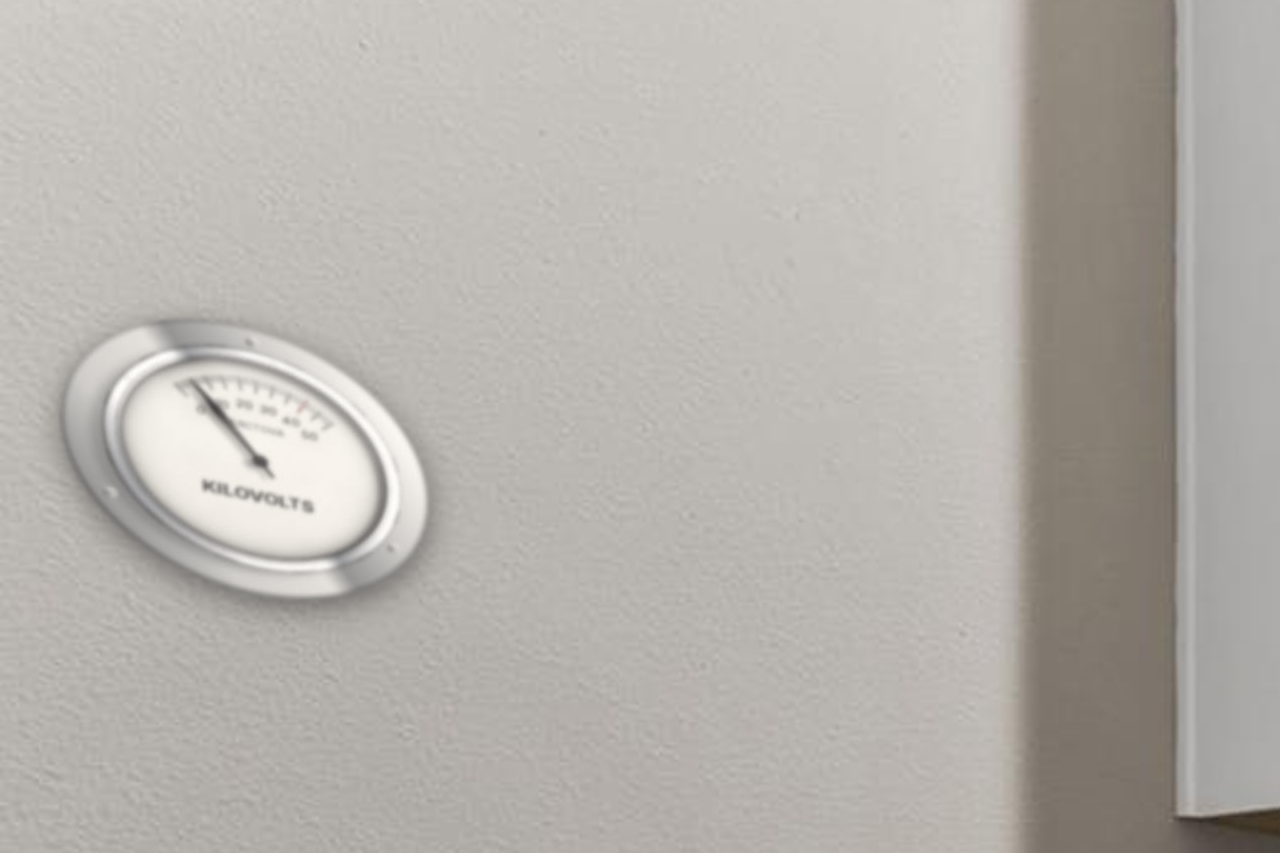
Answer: 5 kV
